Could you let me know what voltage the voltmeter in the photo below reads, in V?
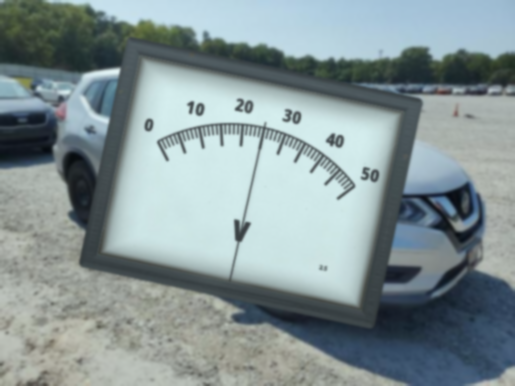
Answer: 25 V
